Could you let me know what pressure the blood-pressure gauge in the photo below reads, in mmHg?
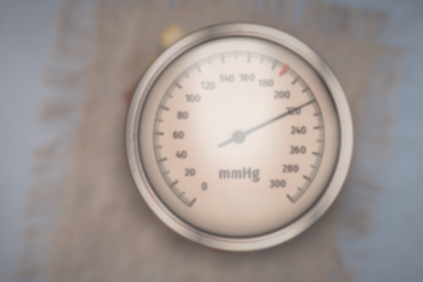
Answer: 220 mmHg
